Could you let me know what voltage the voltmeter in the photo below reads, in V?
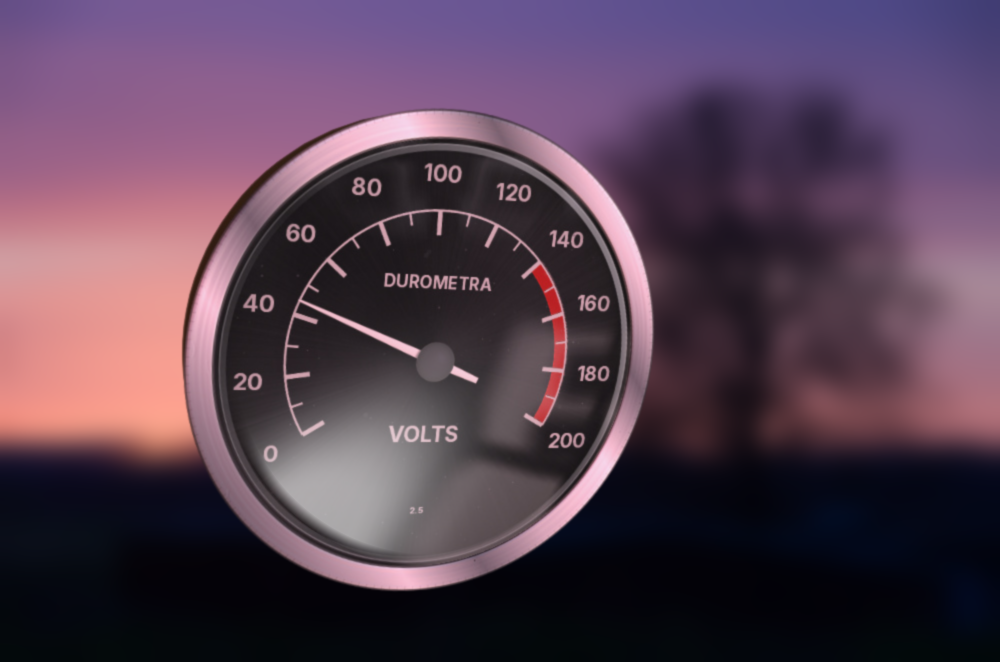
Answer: 45 V
